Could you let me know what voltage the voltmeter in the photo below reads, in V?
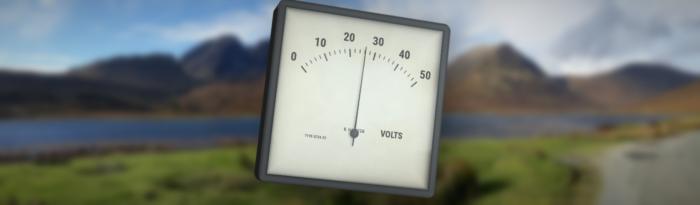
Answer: 26 V
